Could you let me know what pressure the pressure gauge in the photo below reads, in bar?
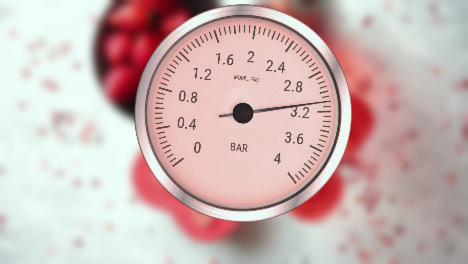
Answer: 3.1 bar
